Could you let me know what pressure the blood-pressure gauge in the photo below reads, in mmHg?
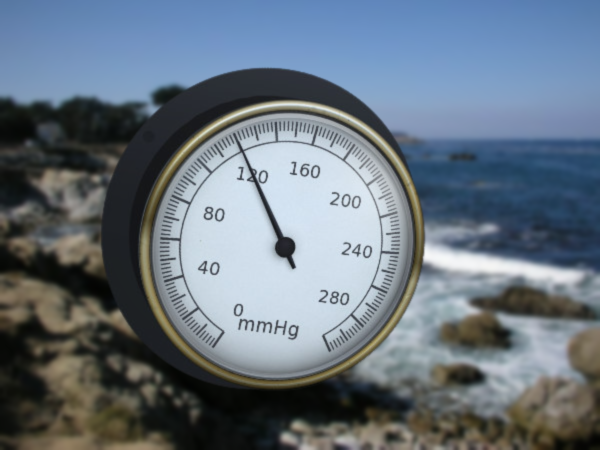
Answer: 120 mmHg
